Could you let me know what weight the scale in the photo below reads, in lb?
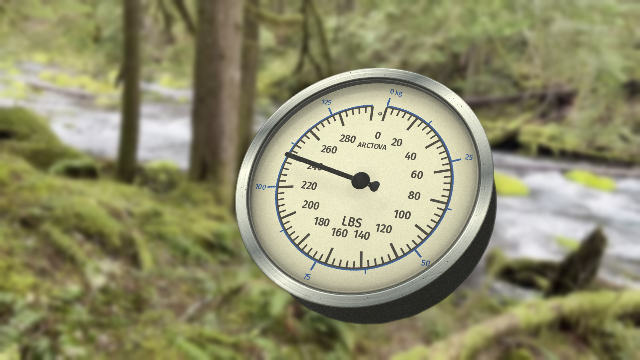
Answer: 240 lb
